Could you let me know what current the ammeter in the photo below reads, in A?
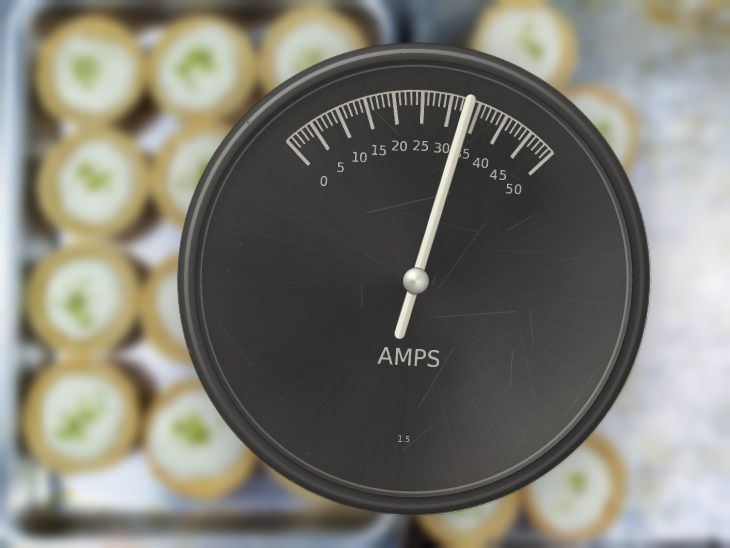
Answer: 33 A
